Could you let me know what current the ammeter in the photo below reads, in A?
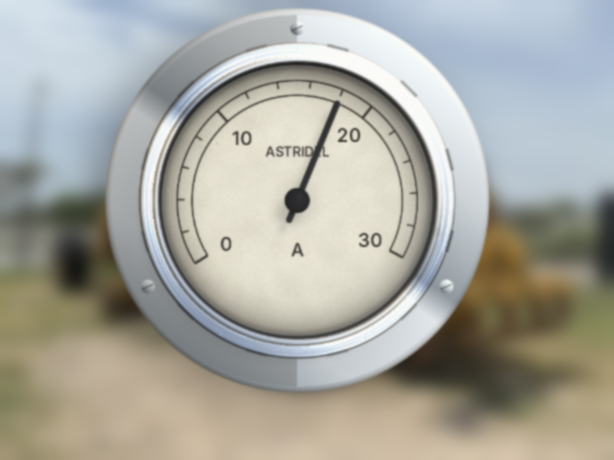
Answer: 18 A
